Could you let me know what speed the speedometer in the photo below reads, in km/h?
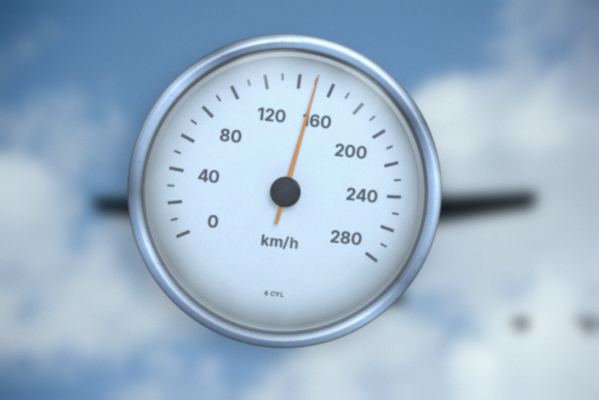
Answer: 150 km/h
